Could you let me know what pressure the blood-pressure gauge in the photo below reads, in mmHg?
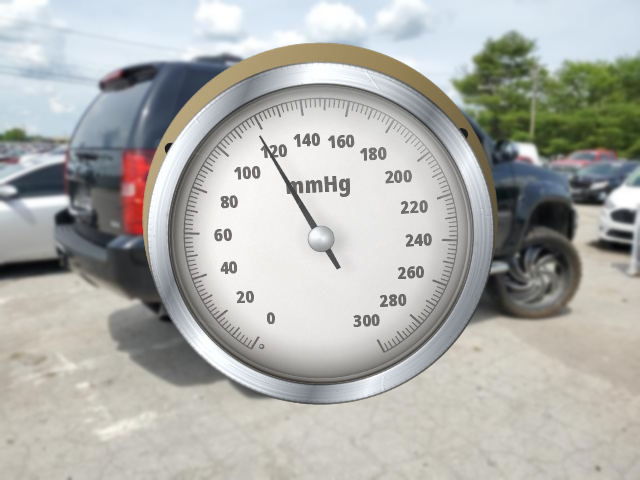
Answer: 118 mmHg
